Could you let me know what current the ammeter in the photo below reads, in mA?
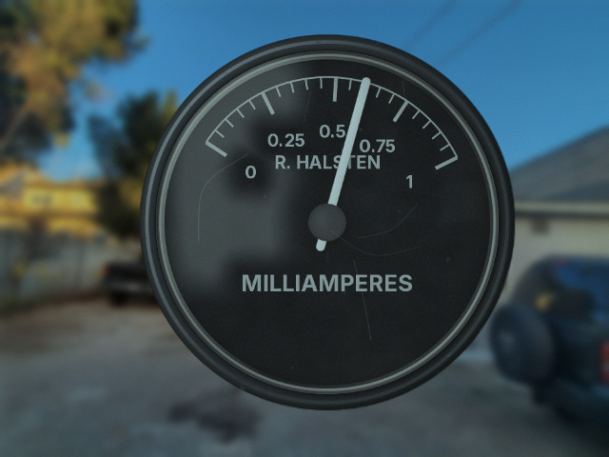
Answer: 0.6 mA
